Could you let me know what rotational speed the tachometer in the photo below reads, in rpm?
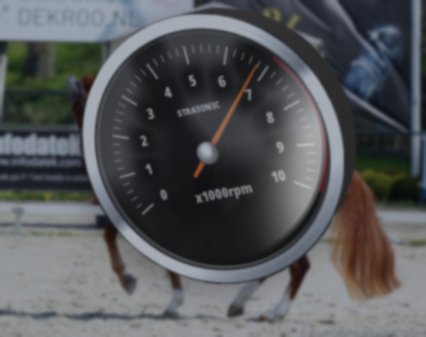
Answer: 6800 rpm
